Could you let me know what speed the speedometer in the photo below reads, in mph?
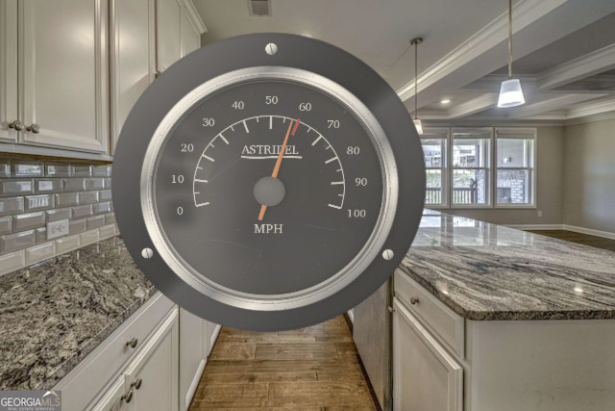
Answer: 57.5 mph
